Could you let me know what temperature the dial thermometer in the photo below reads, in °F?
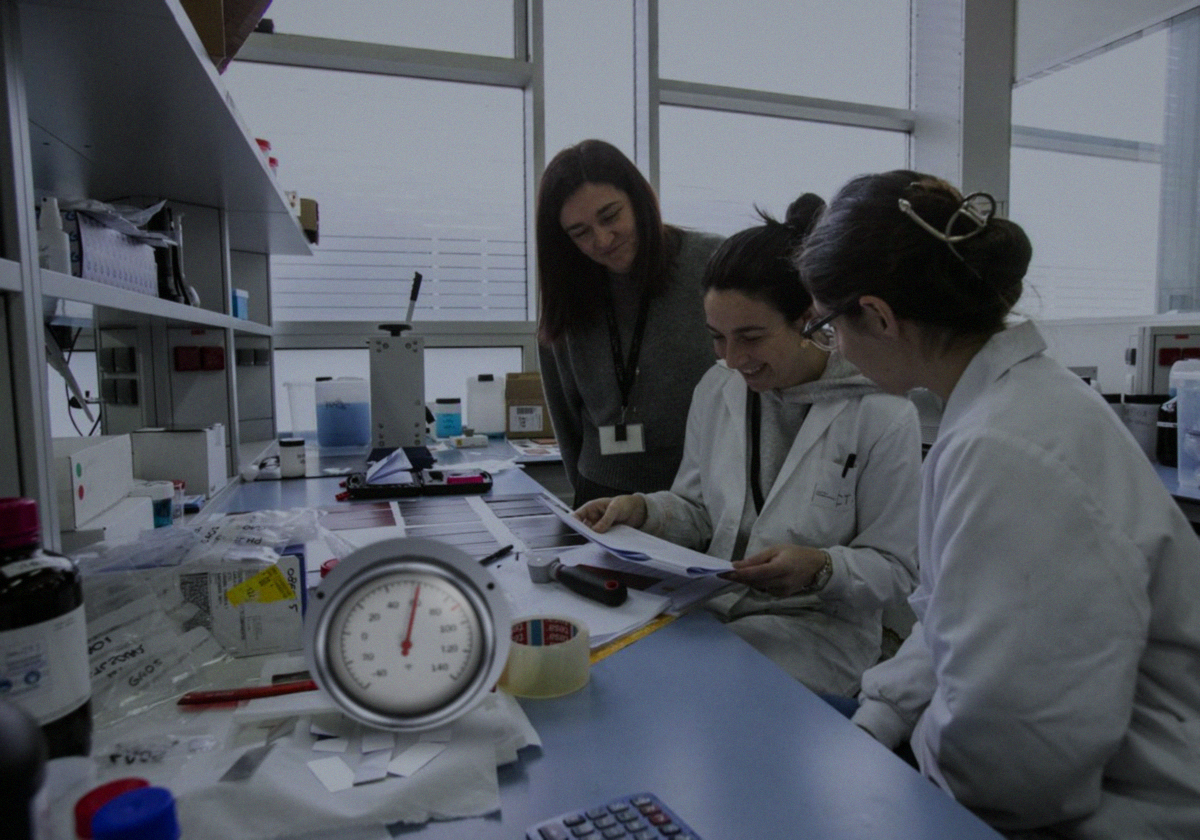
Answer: 60 °F
